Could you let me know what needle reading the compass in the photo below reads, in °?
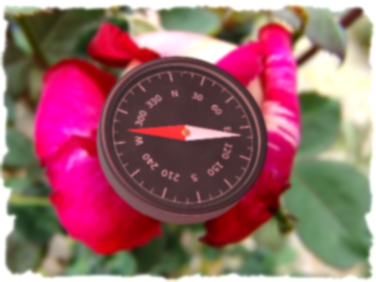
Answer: 280 °
